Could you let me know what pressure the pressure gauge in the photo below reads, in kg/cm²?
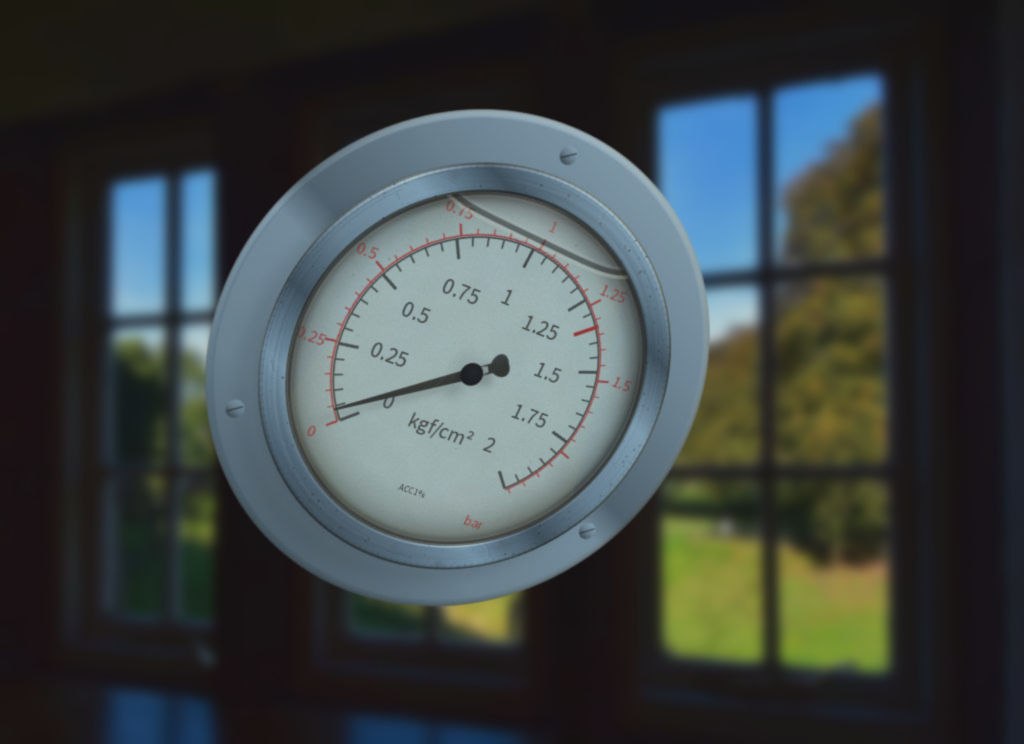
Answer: 0.05 kg/cm²
